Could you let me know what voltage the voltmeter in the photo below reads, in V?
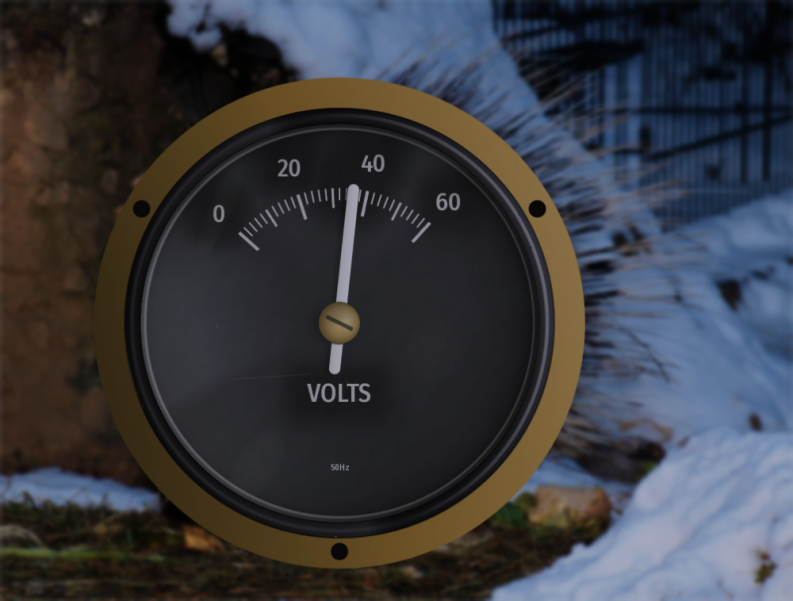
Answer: 36 V
